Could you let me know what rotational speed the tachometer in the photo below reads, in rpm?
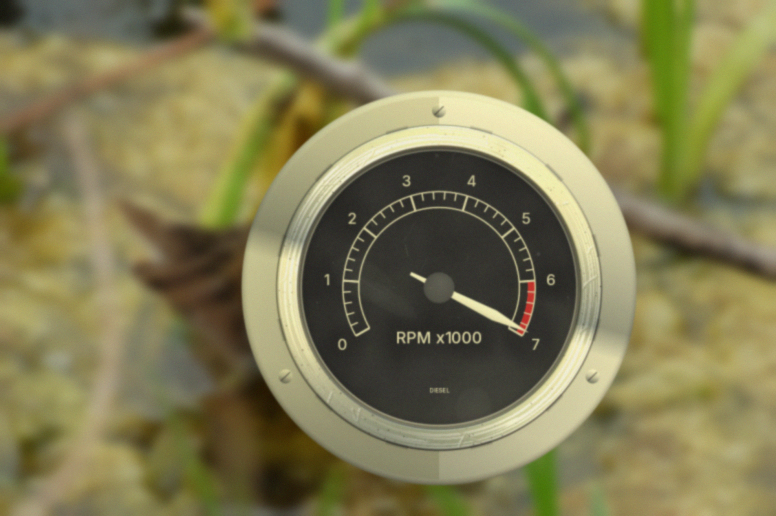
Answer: 6900 rpm
